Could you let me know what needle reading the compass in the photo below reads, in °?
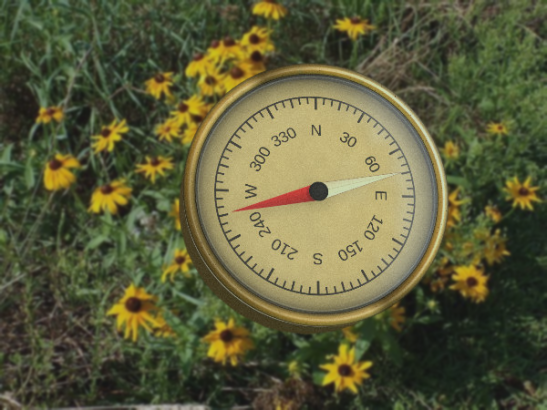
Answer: 255 °
